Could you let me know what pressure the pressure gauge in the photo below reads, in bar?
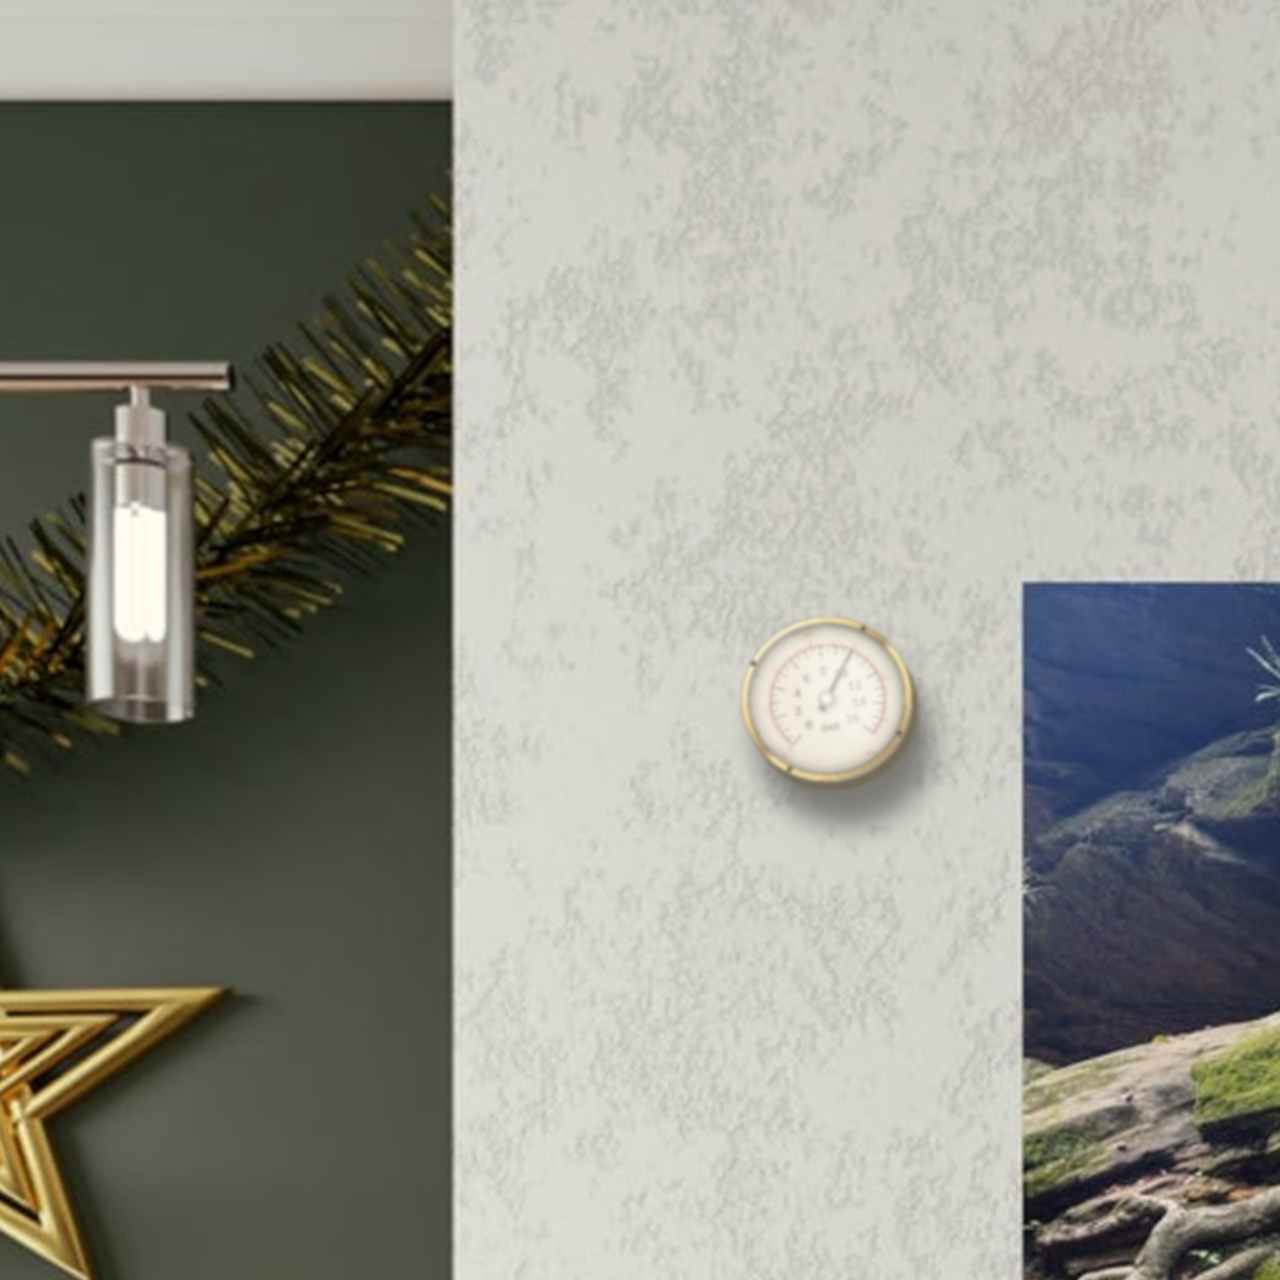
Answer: 10 bar
